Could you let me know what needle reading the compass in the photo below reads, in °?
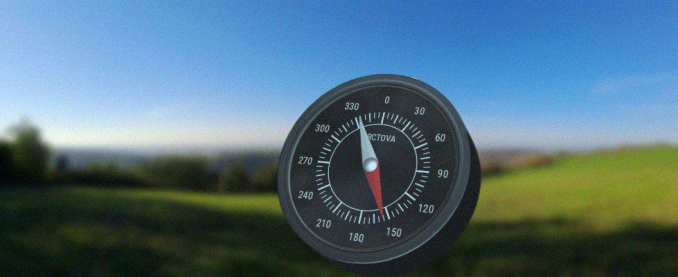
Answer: 155 °
